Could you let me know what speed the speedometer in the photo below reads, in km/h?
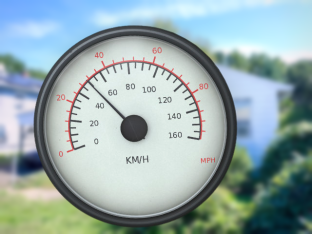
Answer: 50 km/h
